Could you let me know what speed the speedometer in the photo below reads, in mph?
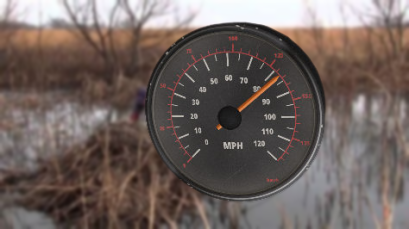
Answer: 82.5 mph
